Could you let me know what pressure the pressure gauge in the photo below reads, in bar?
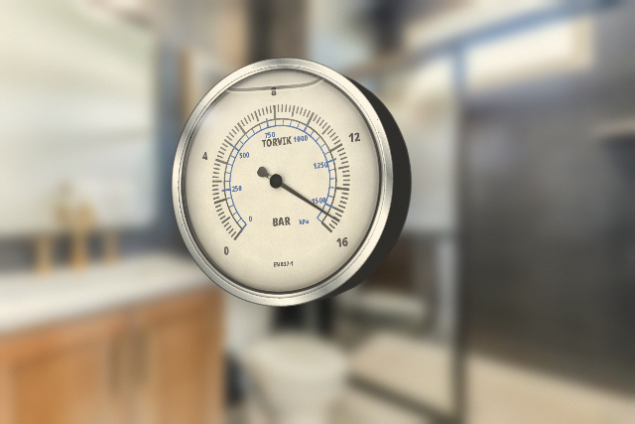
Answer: 15.4 bar
